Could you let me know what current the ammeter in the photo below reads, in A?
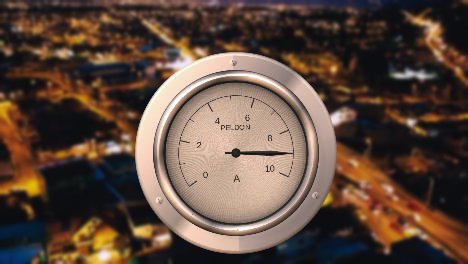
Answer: 9 A
